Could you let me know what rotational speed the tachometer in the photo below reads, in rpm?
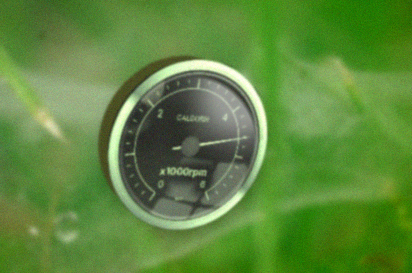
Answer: 4600 rpm
